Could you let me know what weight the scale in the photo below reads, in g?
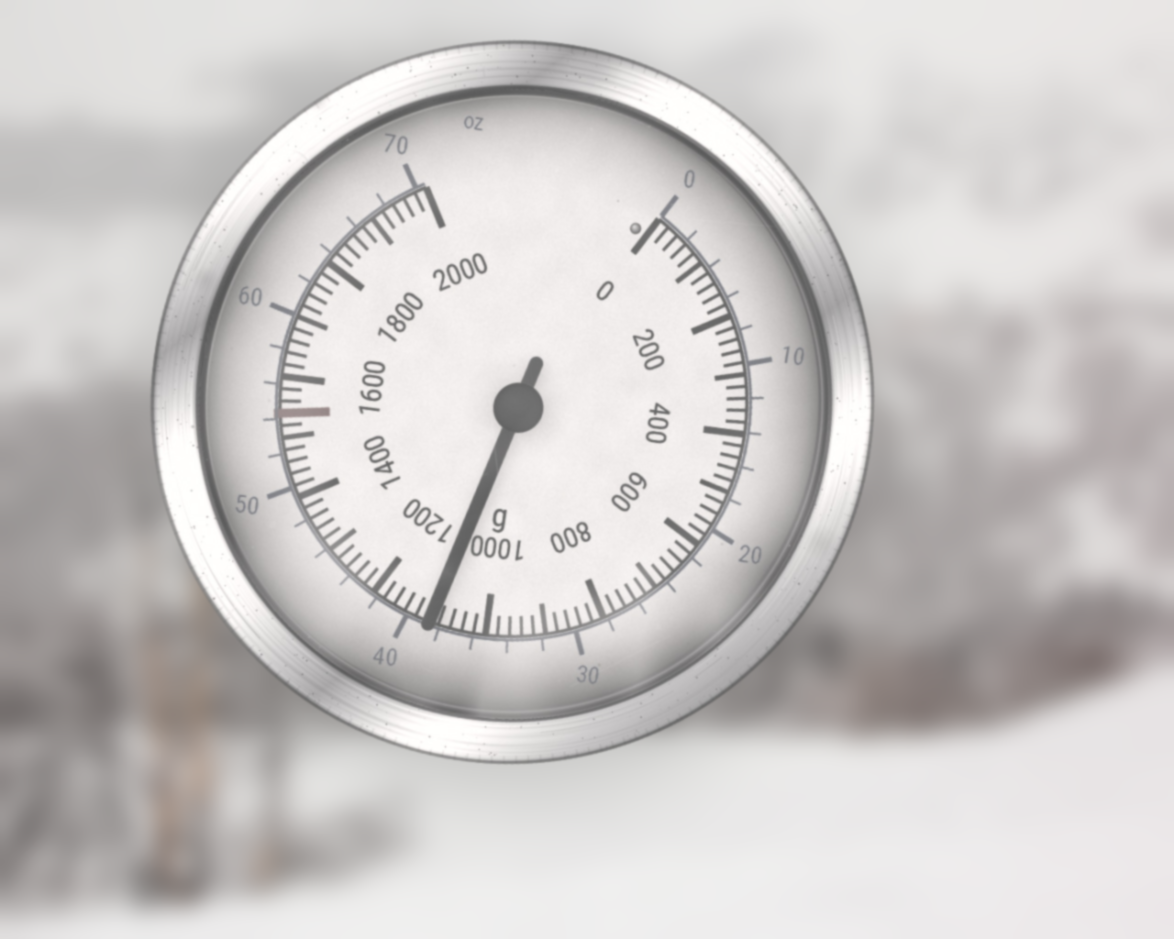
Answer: 1100 g
